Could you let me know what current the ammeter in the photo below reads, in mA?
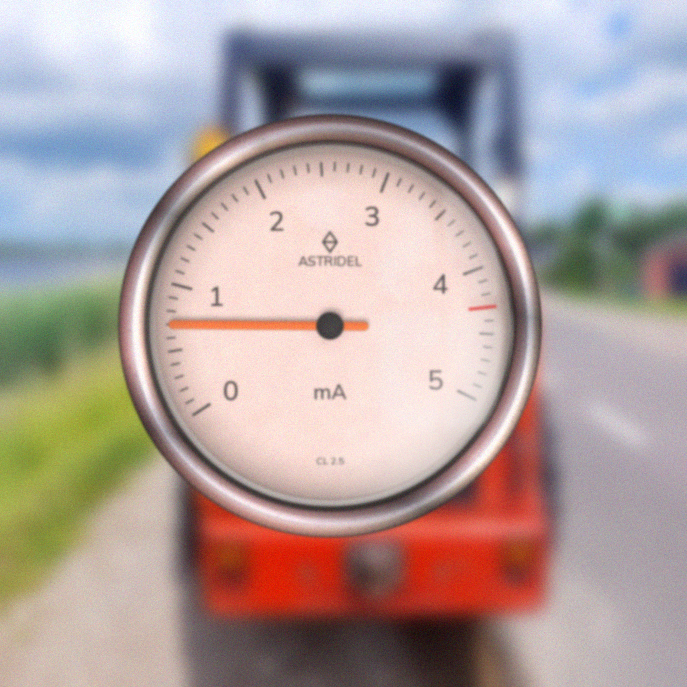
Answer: 0.7 mA
